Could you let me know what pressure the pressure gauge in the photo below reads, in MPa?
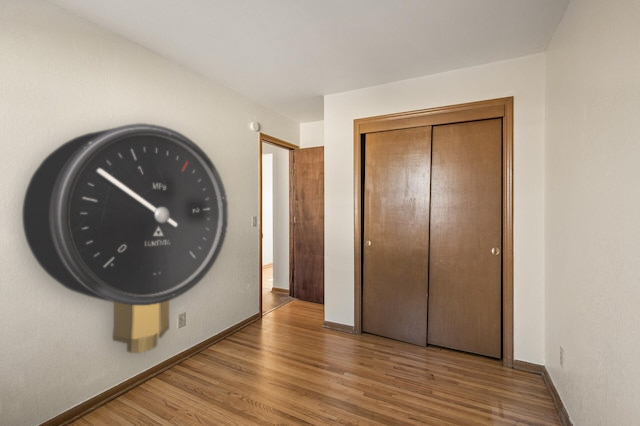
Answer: 0.7 MPa
